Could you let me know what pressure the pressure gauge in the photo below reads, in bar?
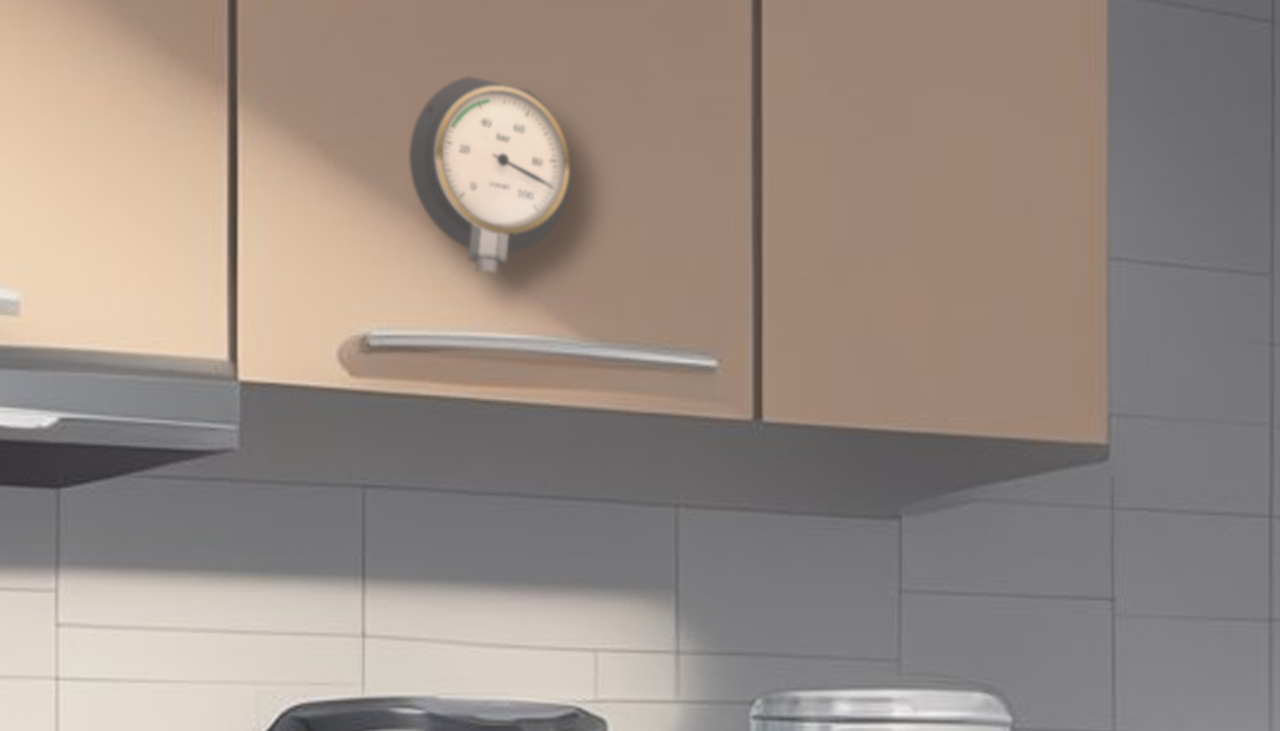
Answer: 90 bar
